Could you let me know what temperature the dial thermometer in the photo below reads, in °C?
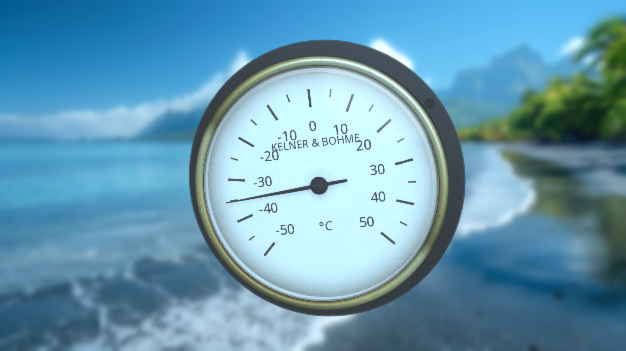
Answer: -35 °C
